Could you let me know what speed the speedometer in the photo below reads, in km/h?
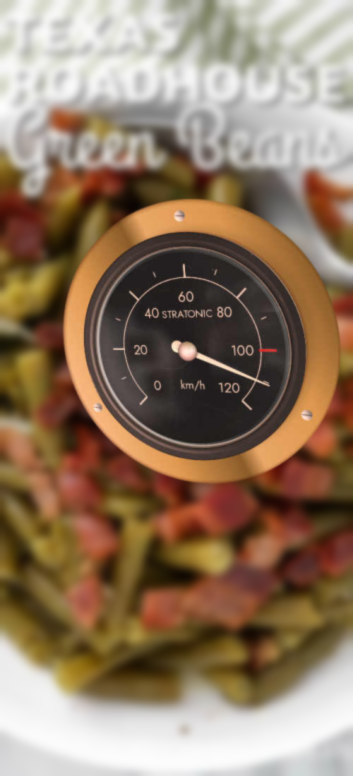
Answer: 110 km/h
